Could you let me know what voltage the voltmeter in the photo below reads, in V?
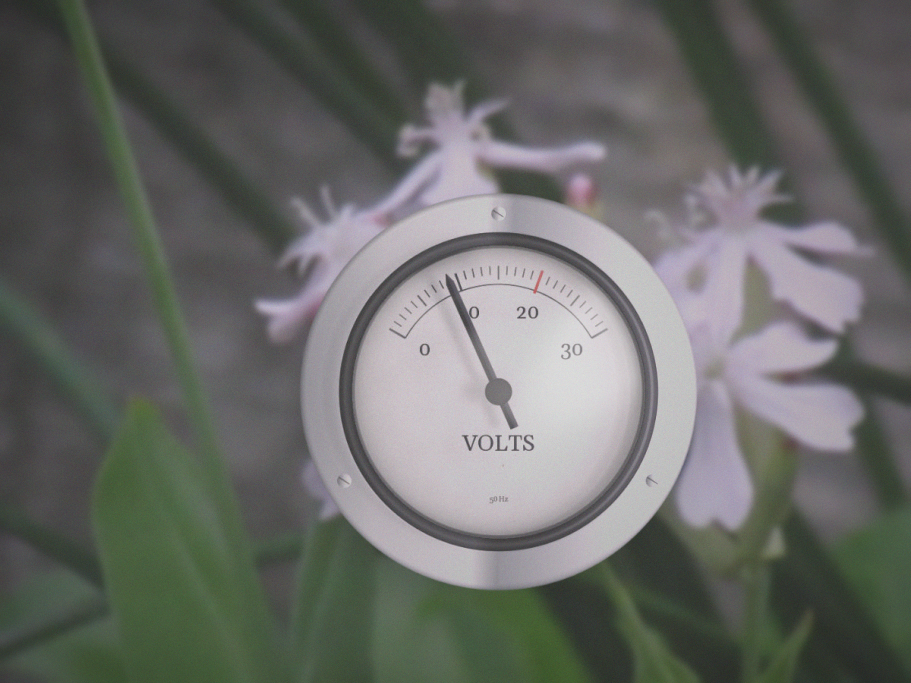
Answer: 9 V
